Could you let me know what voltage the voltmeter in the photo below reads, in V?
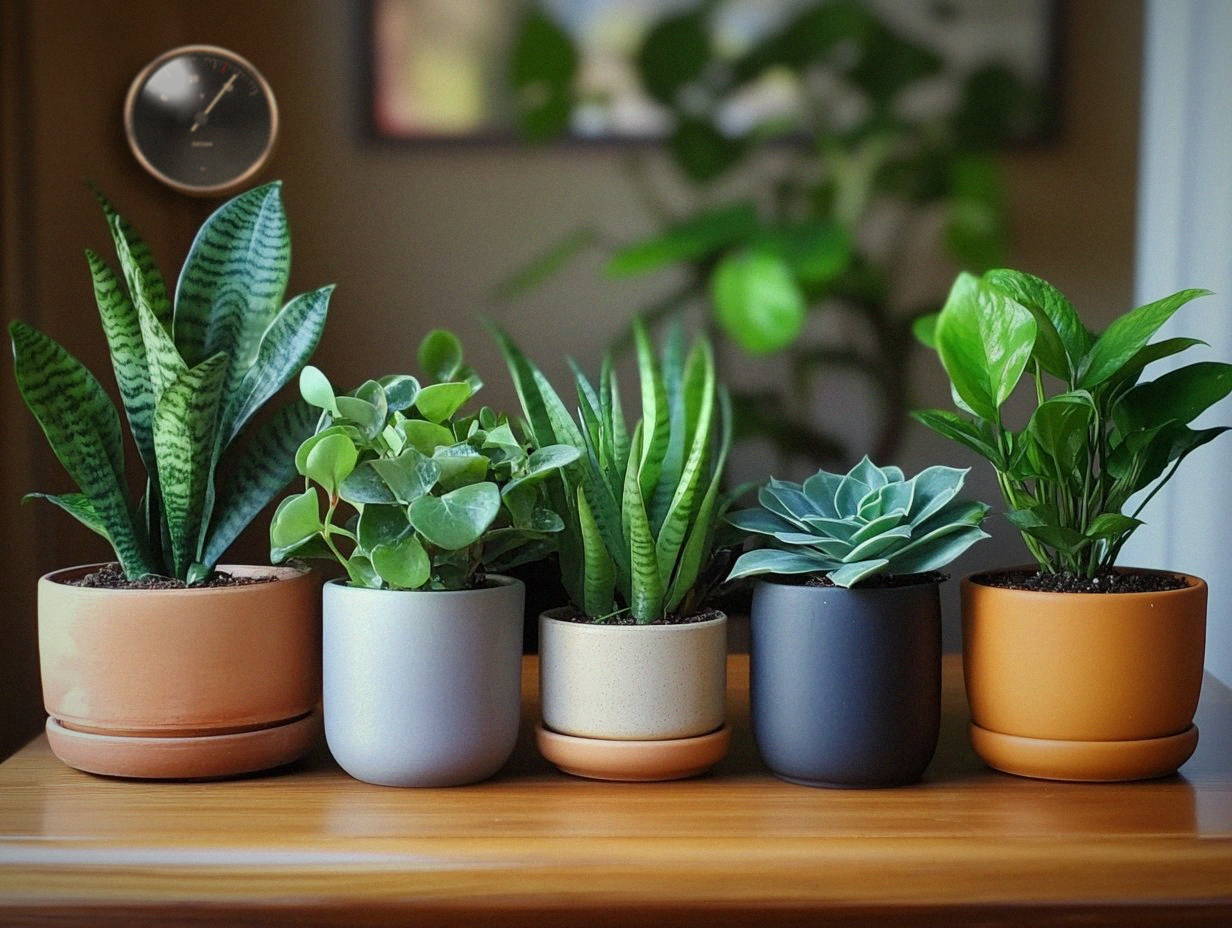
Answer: 40 V
